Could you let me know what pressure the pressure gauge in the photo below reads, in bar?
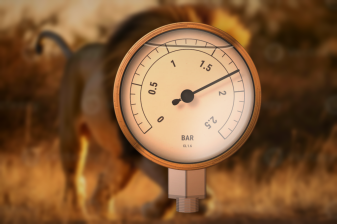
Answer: 1.8 bar
